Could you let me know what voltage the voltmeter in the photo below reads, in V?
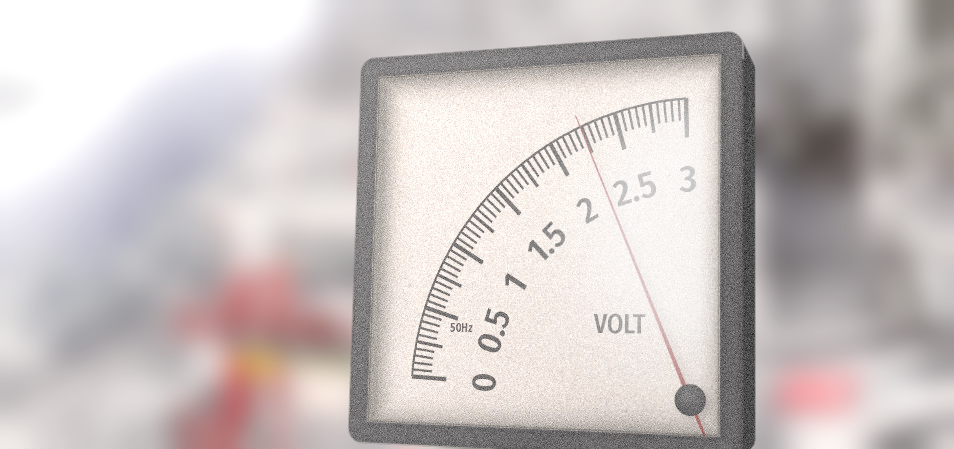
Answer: 2.25 V
